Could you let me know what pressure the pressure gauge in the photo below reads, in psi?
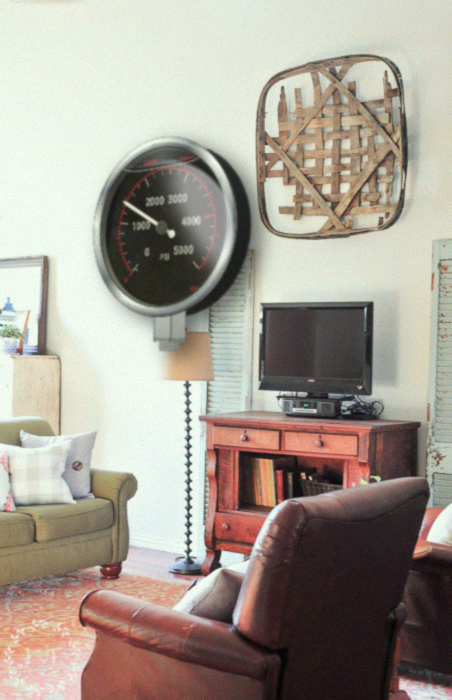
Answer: 1400 psi
